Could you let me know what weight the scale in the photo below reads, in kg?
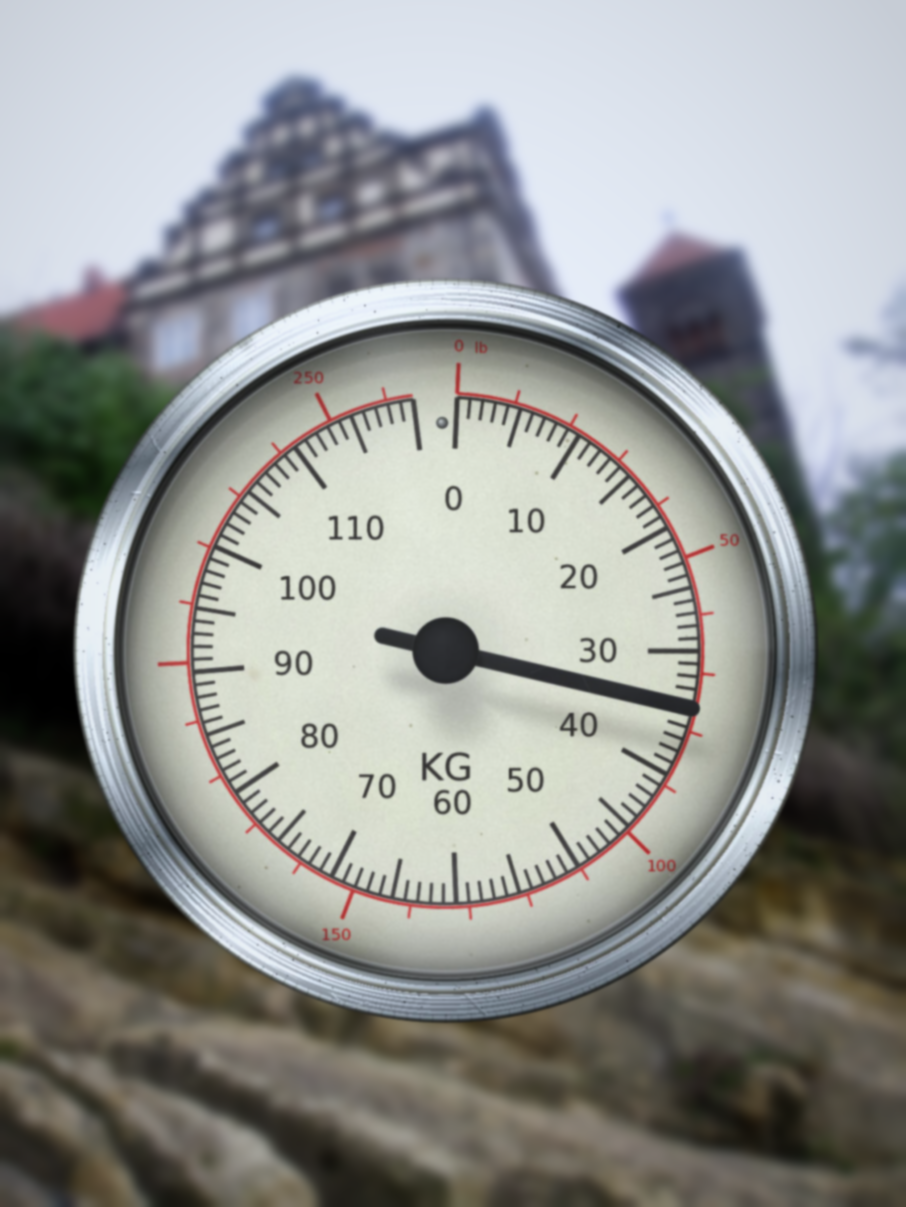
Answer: 34.5 kg
